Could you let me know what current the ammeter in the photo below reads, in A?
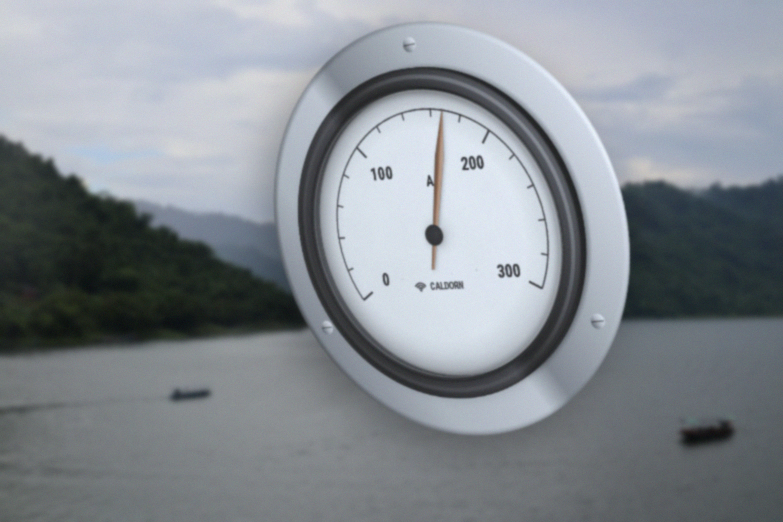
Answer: 170 A
